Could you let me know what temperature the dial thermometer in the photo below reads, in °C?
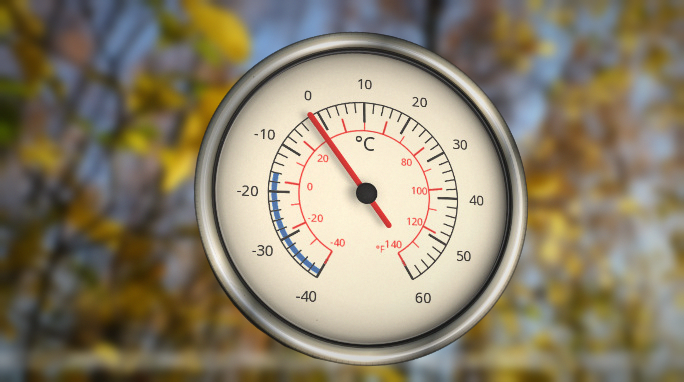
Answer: -2 °C
